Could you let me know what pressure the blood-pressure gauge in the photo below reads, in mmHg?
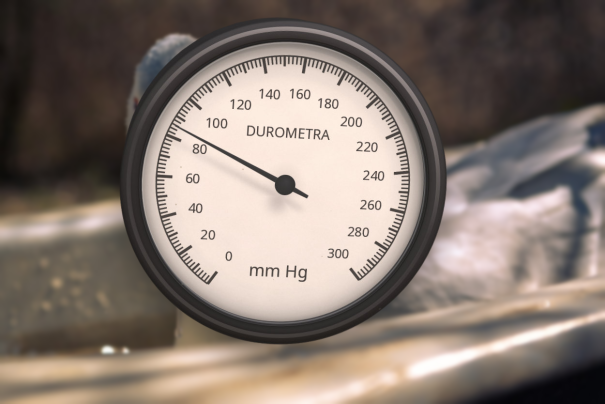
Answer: 86 mmHg
